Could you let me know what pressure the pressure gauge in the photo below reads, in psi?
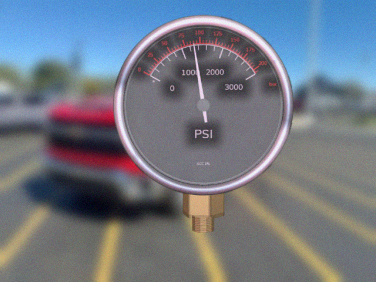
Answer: 1300 psi
